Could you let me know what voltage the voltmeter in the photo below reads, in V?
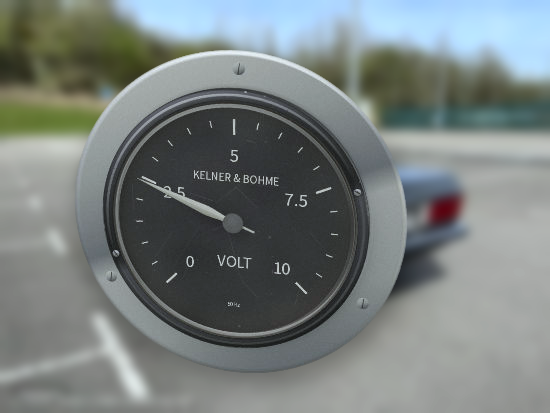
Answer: 2.5 V
